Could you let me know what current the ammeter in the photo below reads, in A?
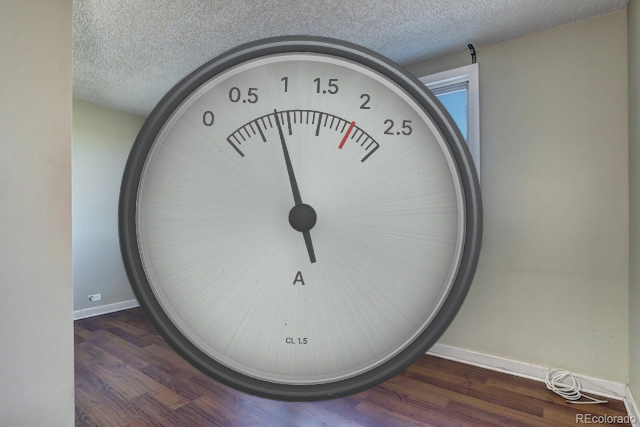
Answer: 0.8 A
